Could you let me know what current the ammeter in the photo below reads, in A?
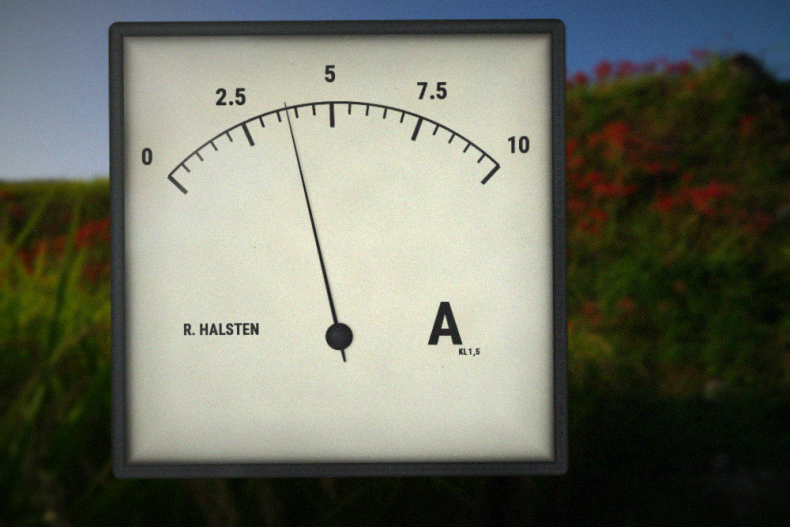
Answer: 3.75 A
